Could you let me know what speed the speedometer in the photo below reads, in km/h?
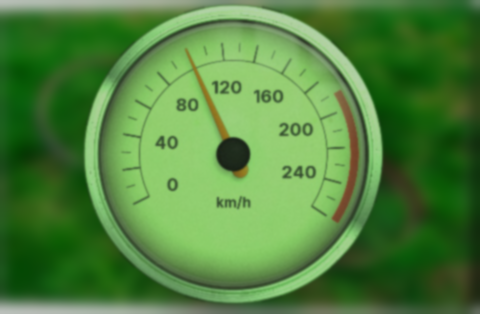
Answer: 100 km/h
